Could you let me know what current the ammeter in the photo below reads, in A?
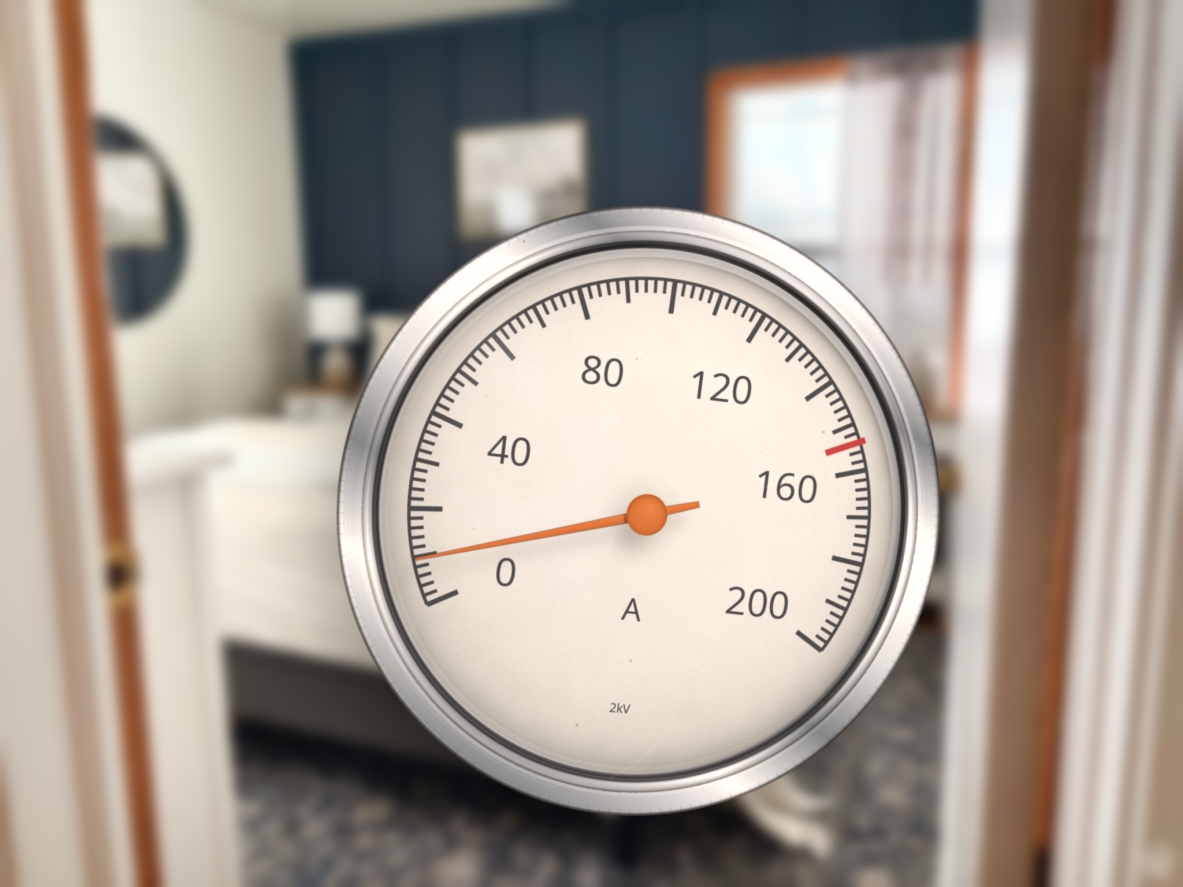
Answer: 10 A
